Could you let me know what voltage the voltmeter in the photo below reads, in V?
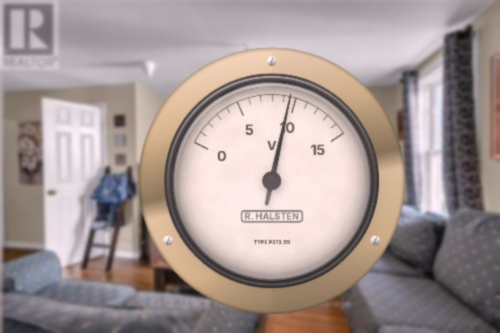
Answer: 9.5 V
